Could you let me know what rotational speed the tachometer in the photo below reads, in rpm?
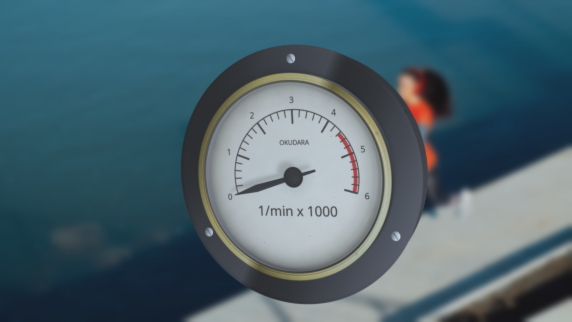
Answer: 0 rpm
